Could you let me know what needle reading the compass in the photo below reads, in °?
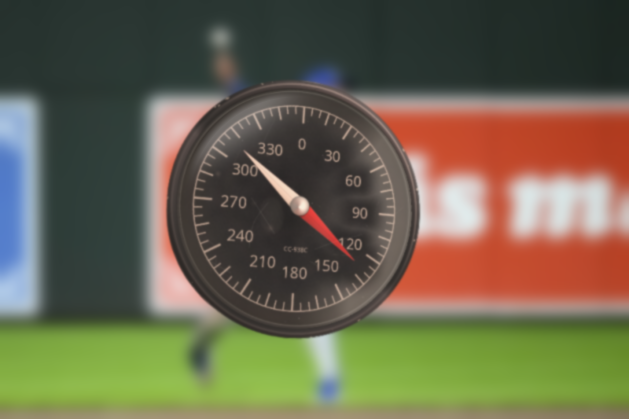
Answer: 130 °
